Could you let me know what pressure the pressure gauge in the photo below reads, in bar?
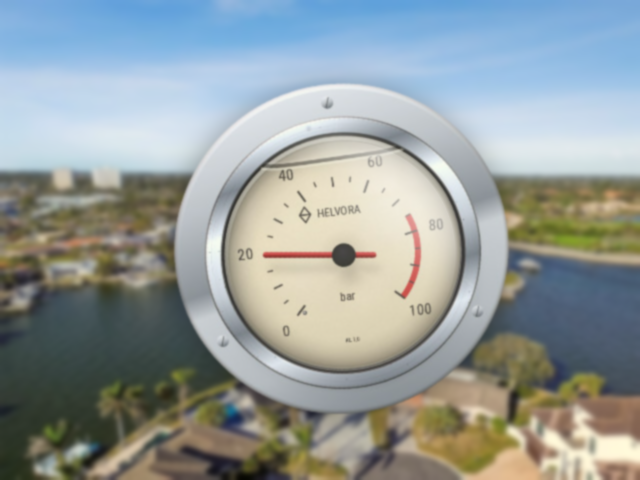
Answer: 20 bar
